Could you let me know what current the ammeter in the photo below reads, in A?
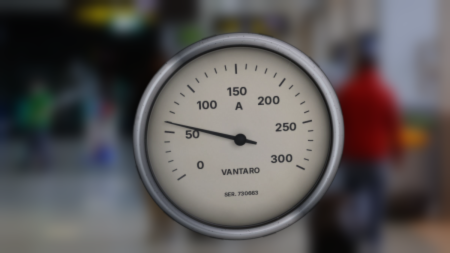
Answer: 60 A
